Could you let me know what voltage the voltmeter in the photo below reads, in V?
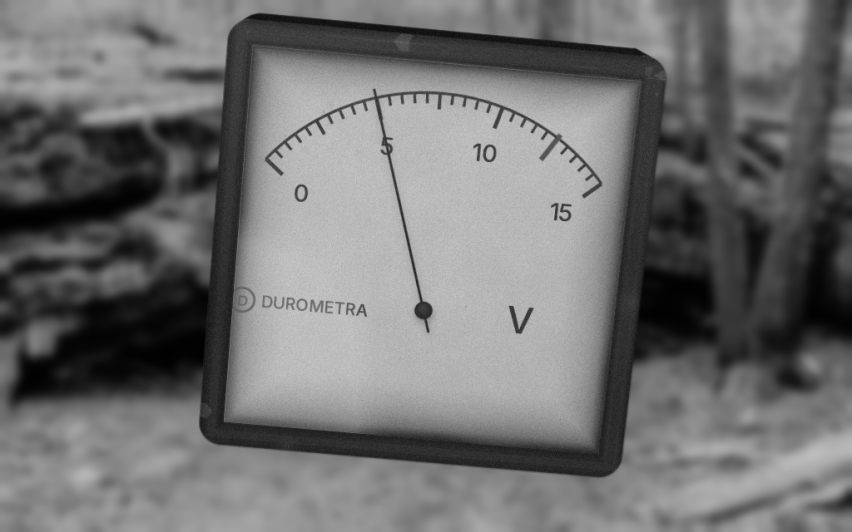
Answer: 5 V
